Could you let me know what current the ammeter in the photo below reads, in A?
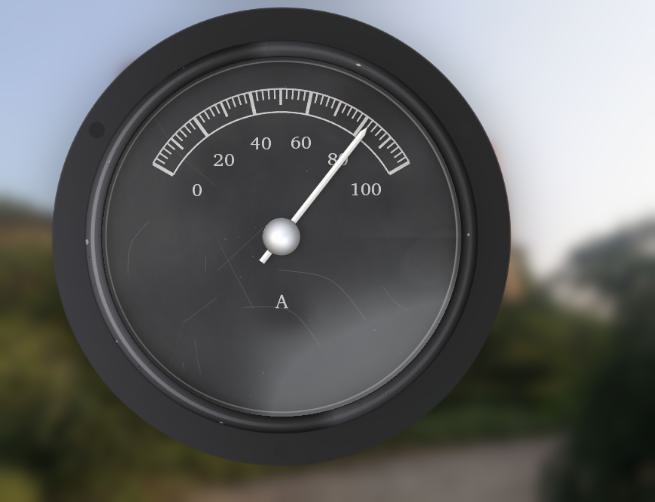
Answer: 82 A
